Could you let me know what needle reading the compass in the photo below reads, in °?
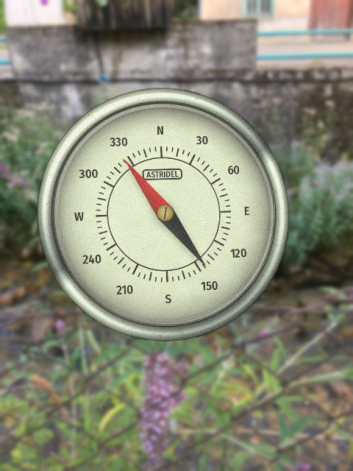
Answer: 325 °
